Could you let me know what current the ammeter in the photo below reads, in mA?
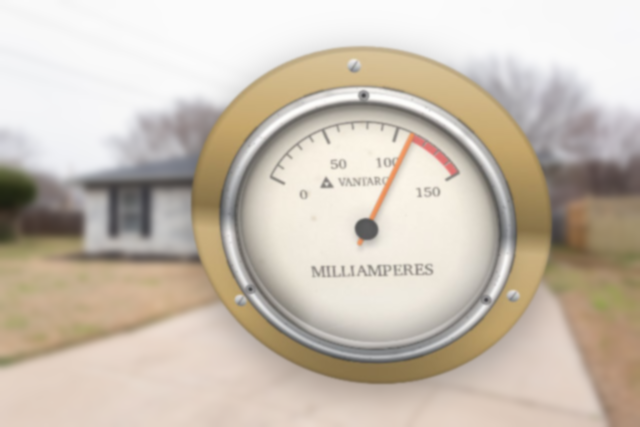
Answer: 110 mA
